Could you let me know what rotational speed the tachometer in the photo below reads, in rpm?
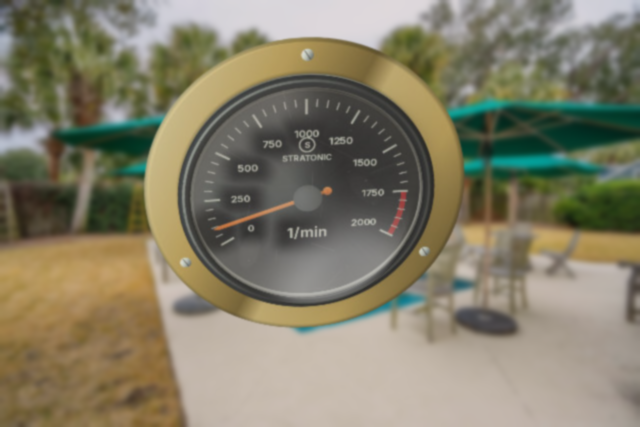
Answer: 100 rpm
